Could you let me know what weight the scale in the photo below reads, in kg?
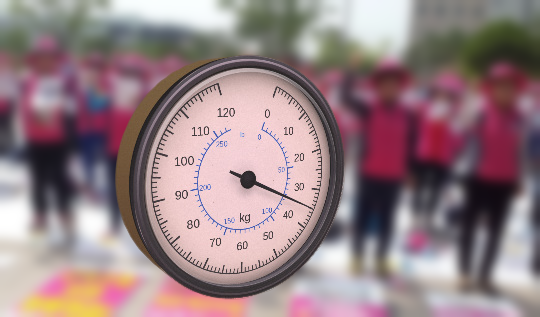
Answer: 35 kg
